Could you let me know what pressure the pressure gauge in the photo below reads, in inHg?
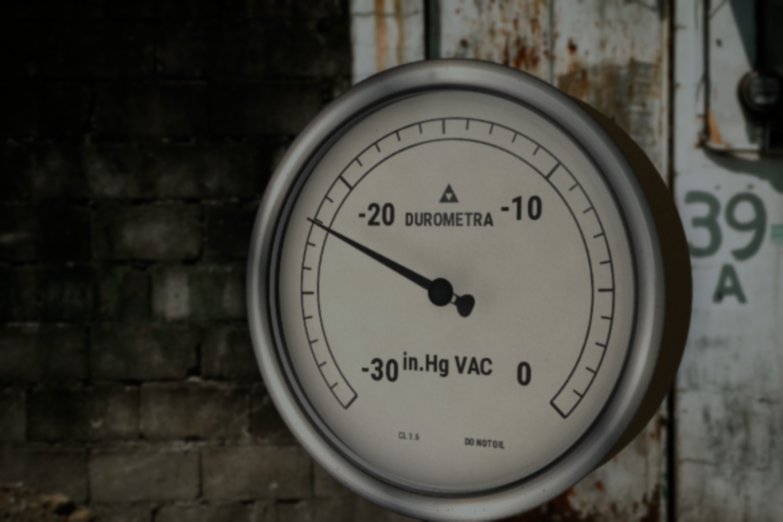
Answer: -22 inHg
